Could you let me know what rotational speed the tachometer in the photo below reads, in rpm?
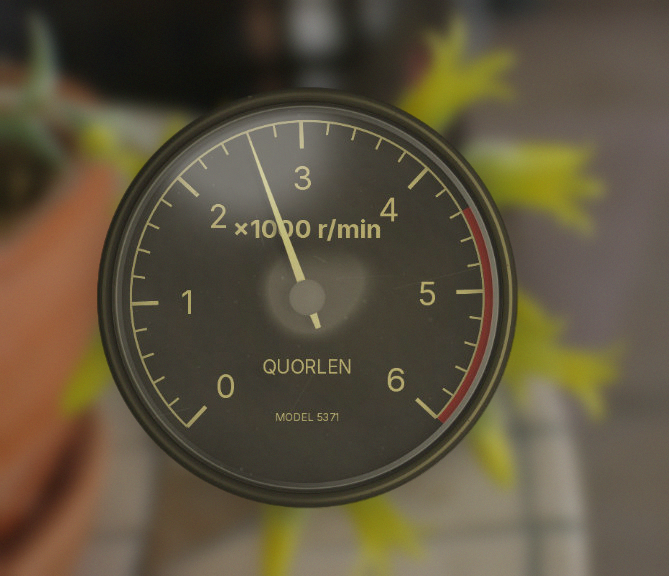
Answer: 2600 rpm
